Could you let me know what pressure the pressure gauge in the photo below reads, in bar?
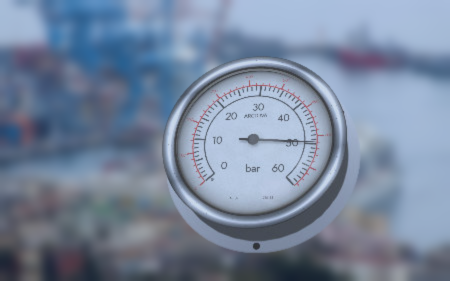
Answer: 50 bar
